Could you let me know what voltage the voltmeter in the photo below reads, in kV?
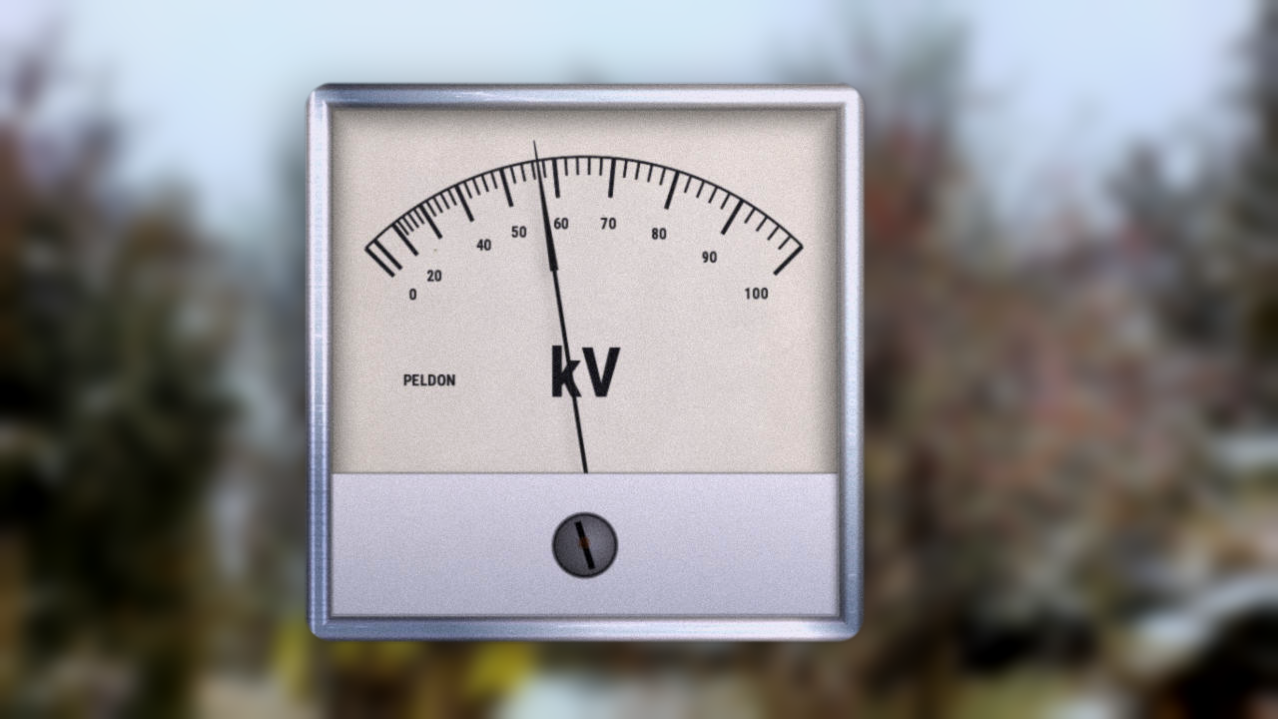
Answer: 57 kV
